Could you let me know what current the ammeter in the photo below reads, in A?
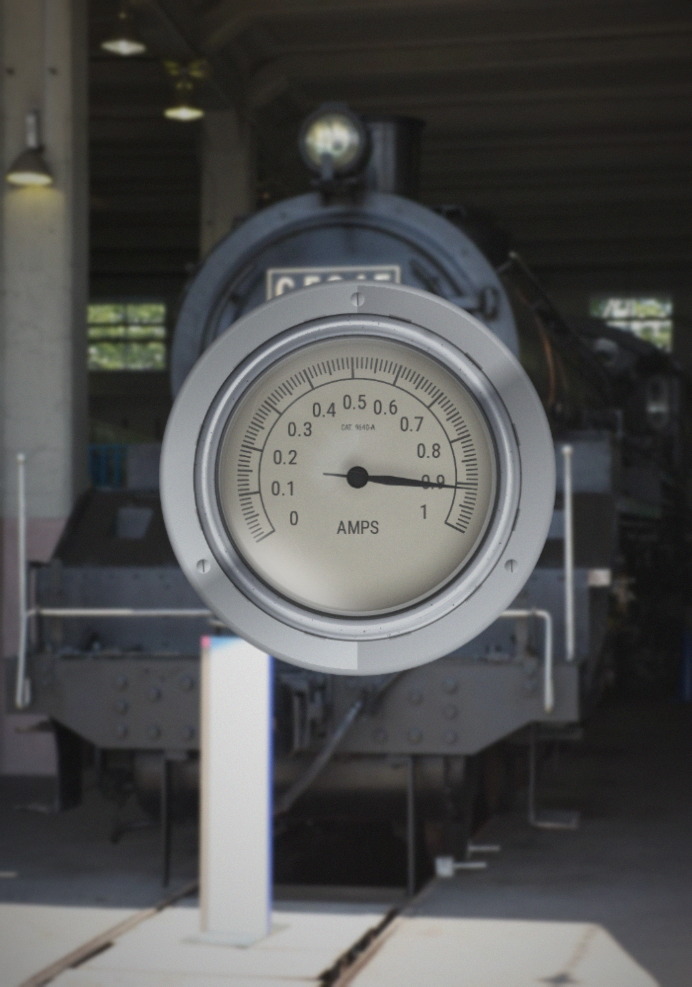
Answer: 0.91 A
